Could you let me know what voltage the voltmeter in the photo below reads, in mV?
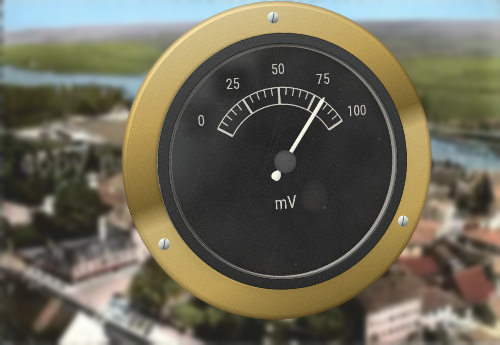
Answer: 80 mV
